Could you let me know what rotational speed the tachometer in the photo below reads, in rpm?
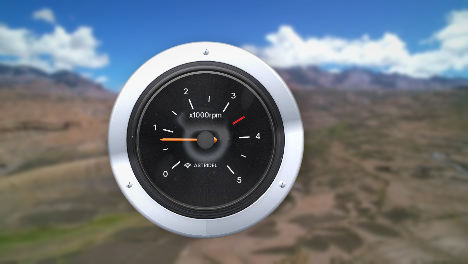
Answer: 750 rpm
